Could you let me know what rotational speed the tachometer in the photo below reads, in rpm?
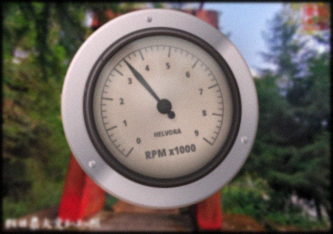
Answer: 3400 rpm
